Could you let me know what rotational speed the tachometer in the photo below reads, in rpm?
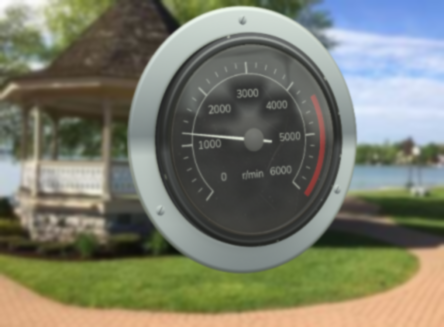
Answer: 1200 rpm
